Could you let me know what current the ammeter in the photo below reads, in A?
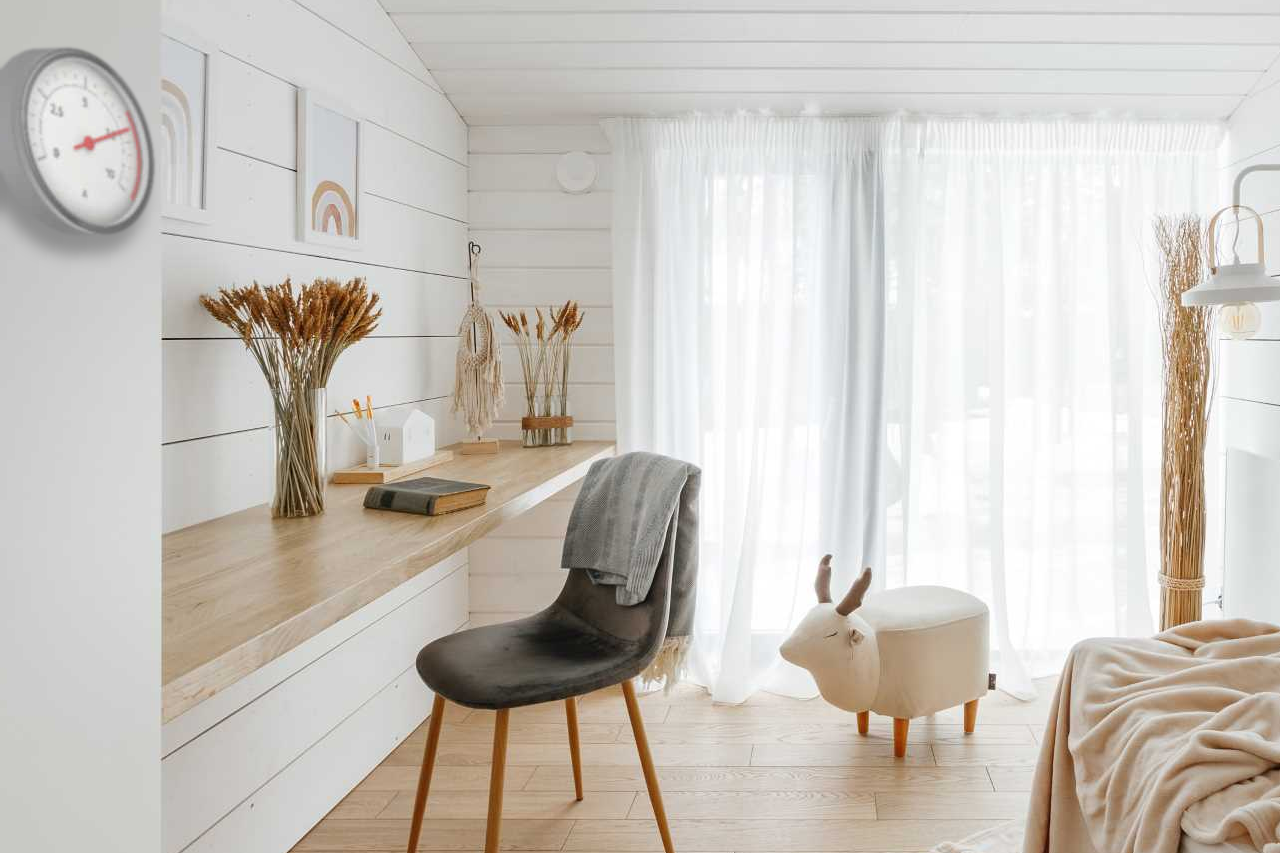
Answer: 7.5 A
